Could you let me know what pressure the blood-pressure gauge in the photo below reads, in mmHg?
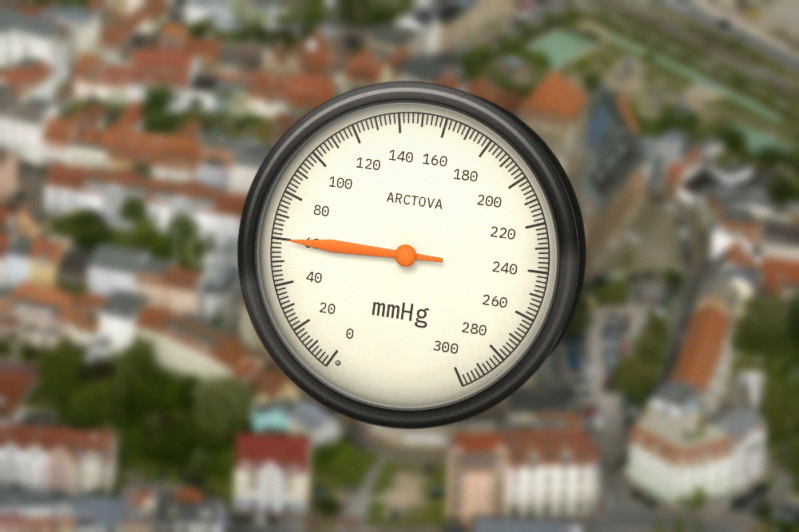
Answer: 60 mmHg
